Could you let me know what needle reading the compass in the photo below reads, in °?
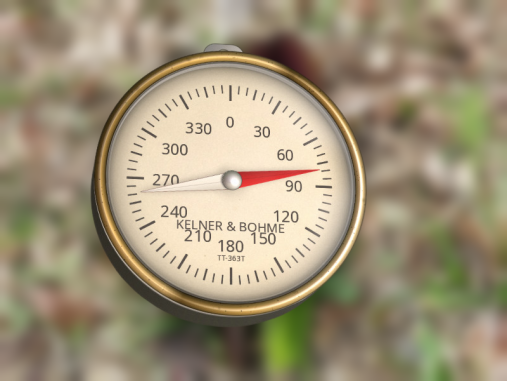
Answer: 80 °
